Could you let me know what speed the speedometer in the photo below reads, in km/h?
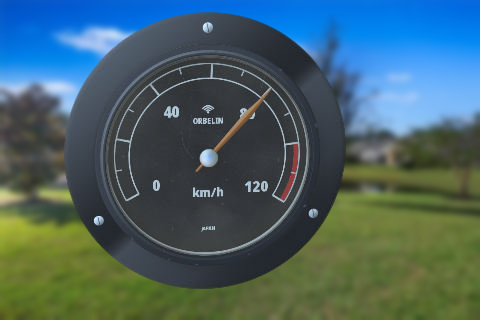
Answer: 80 km/h
